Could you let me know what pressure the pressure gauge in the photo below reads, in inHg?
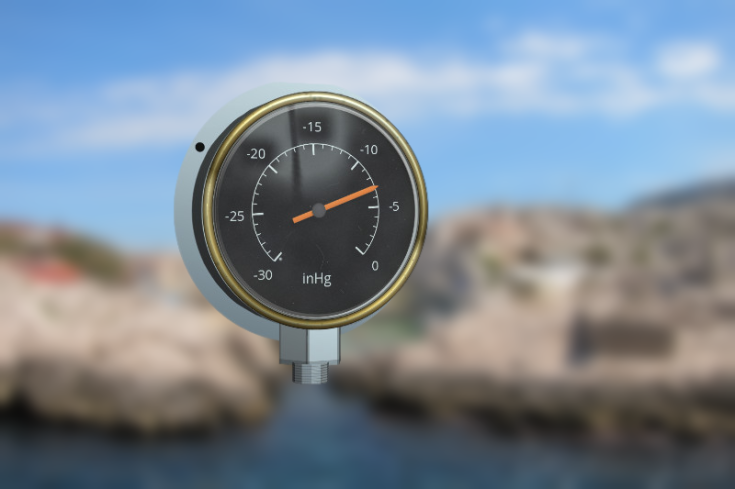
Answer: -7 inHg
